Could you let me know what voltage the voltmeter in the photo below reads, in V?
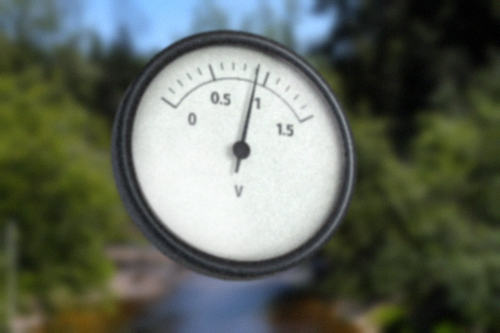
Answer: 0.9 V
